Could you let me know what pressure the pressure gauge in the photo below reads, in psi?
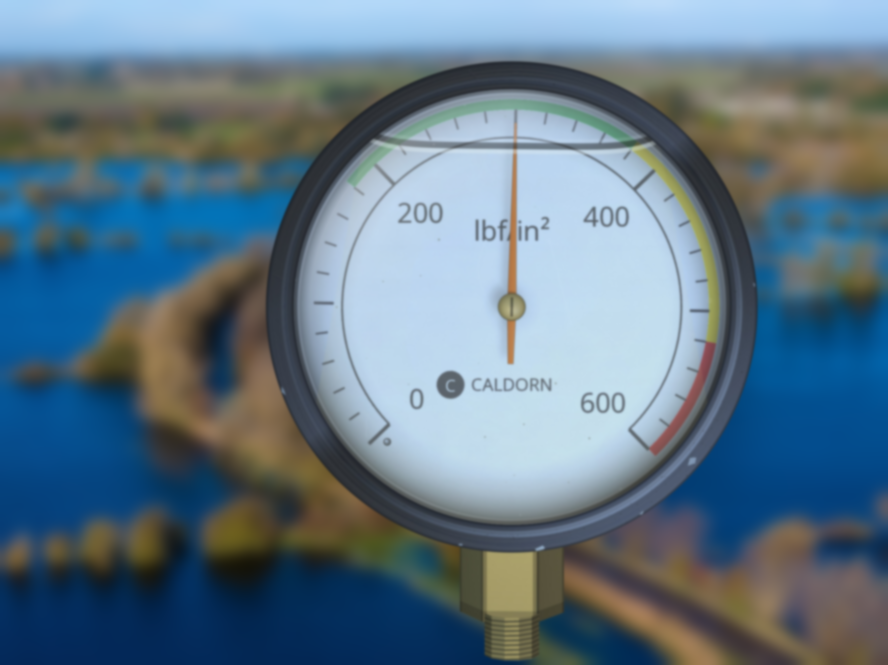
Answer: 300 psi
